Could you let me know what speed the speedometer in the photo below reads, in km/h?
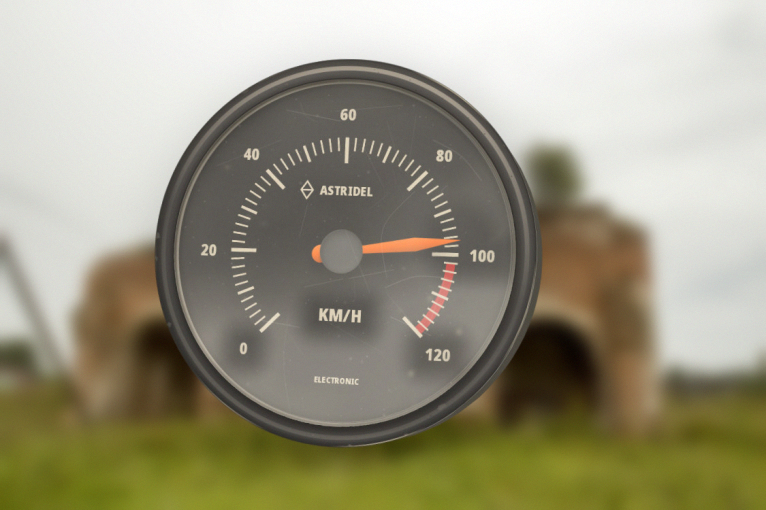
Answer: 97 km/h
